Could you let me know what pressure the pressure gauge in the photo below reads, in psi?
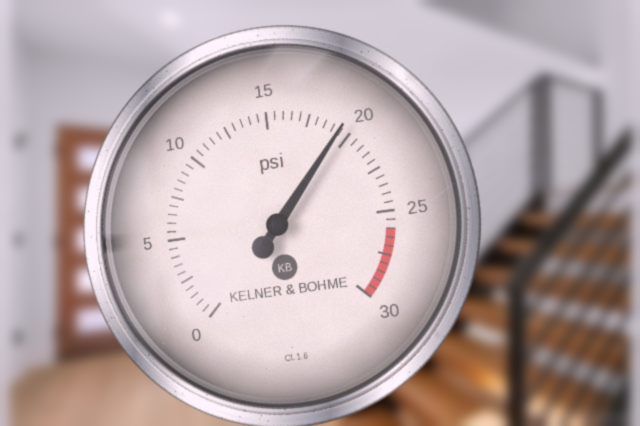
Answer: 19.5 psi
